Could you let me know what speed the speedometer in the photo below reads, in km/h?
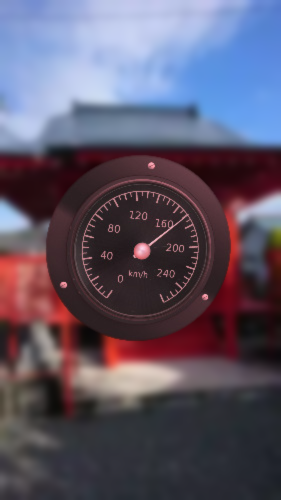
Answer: 170 km/h
